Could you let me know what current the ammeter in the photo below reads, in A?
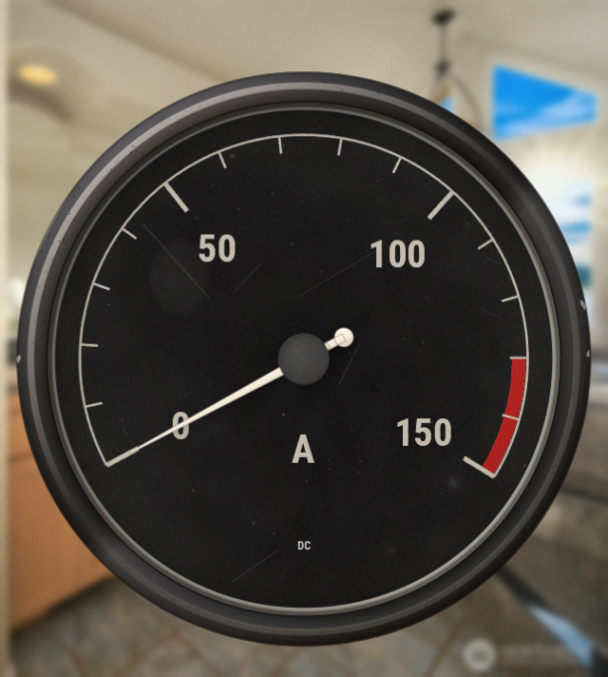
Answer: 0 A
